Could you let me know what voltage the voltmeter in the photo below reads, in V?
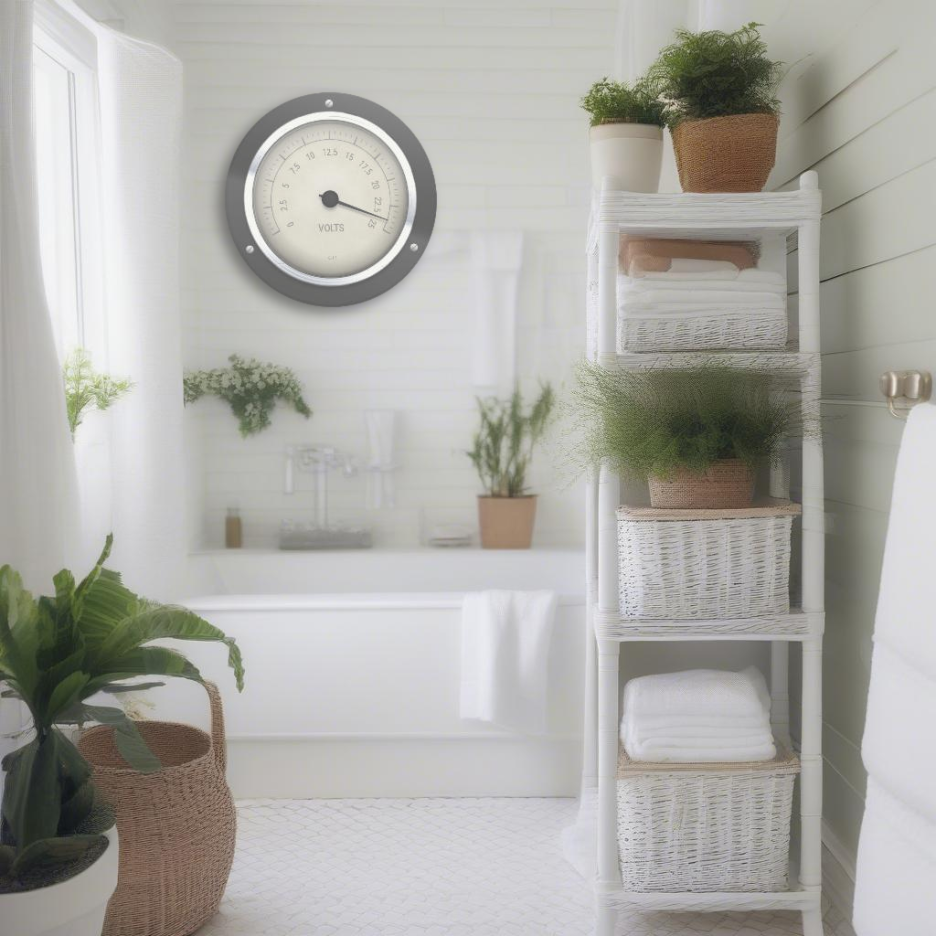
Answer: 24 V
